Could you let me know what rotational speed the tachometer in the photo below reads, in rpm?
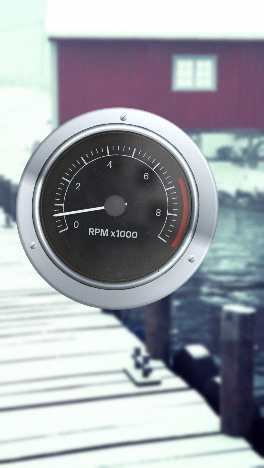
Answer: 600 rpm
